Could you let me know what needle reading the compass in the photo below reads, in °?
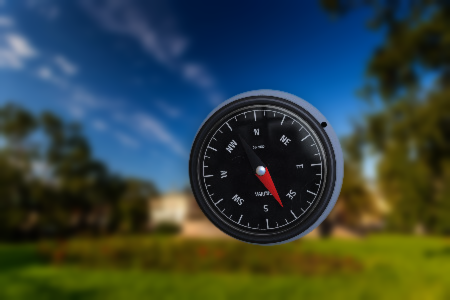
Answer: 155 °
